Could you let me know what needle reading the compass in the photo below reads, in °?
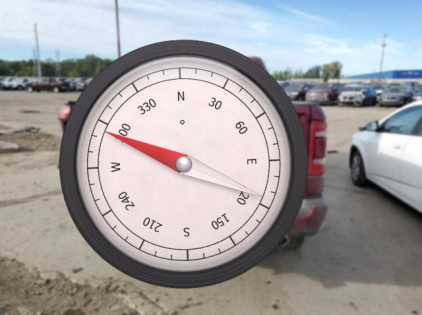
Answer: 295 °
